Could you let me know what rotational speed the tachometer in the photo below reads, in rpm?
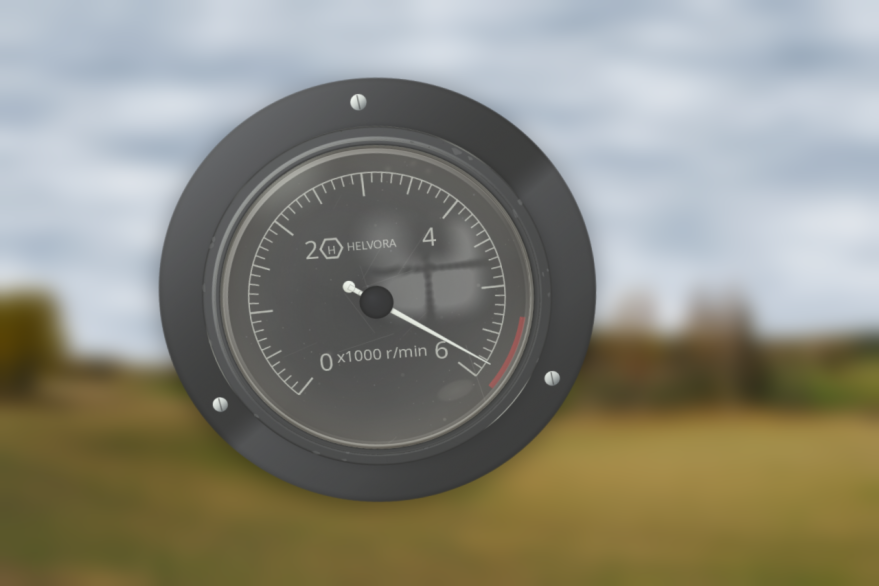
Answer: 5800 rpm
